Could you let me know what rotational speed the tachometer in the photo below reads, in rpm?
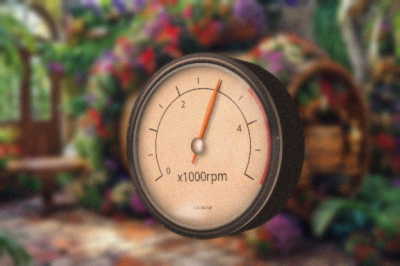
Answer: 3000 rpm
